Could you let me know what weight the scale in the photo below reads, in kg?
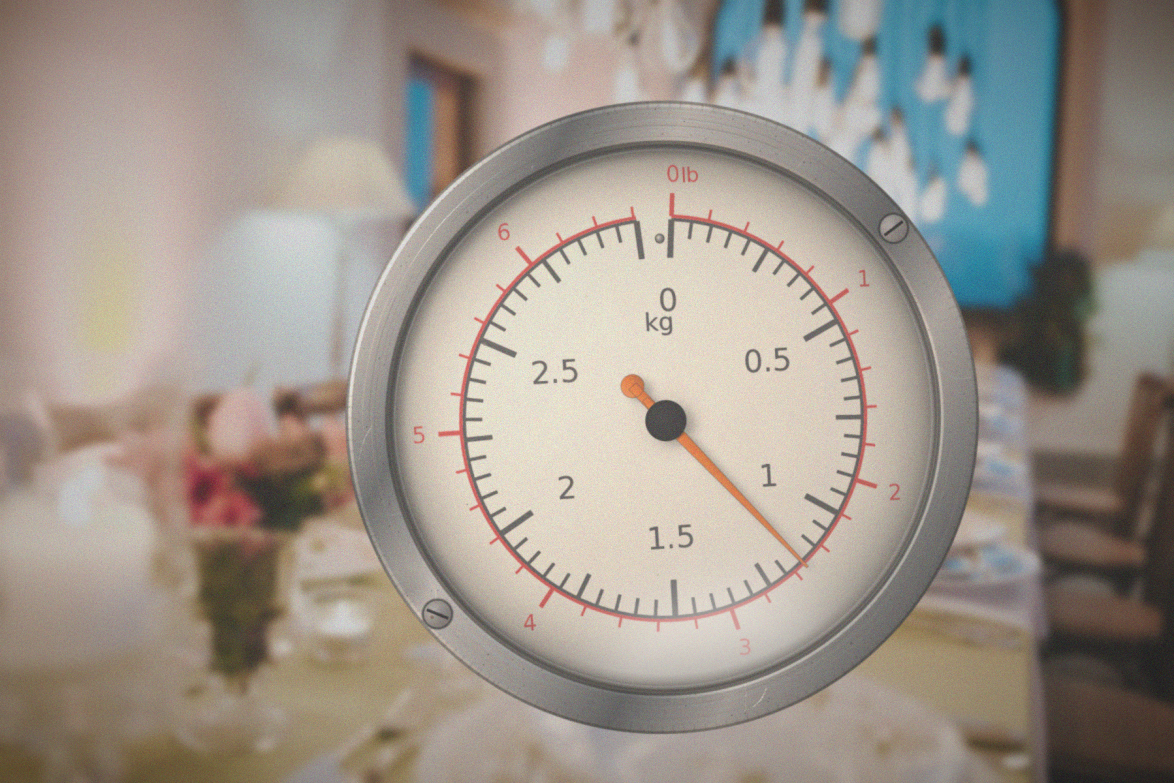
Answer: 1.15 kg
